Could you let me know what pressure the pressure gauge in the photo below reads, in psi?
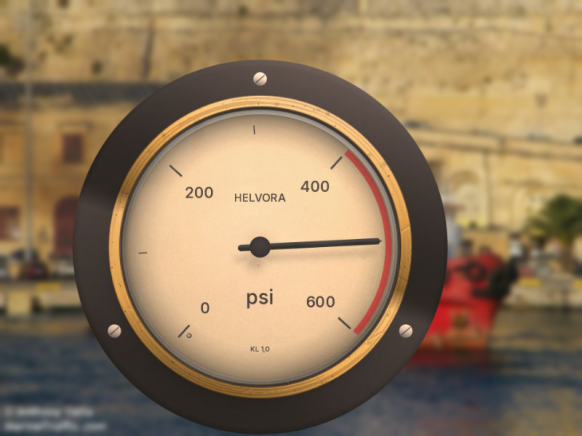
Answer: 500 psi
